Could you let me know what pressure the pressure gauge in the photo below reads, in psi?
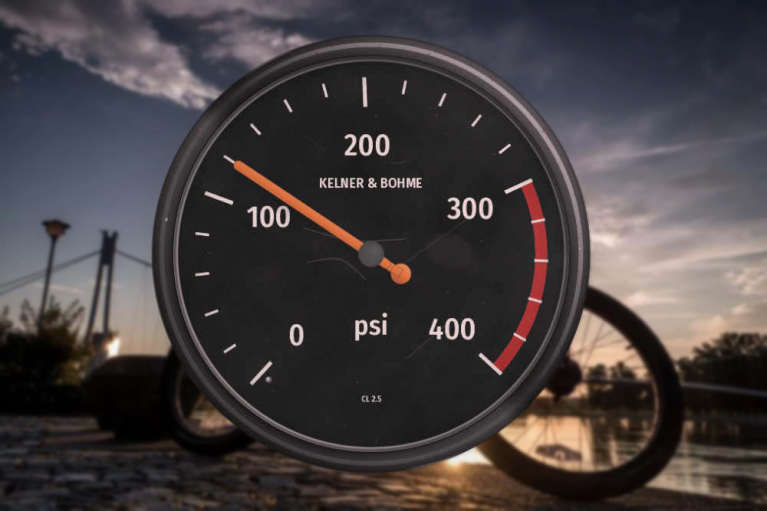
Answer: 120 psi
